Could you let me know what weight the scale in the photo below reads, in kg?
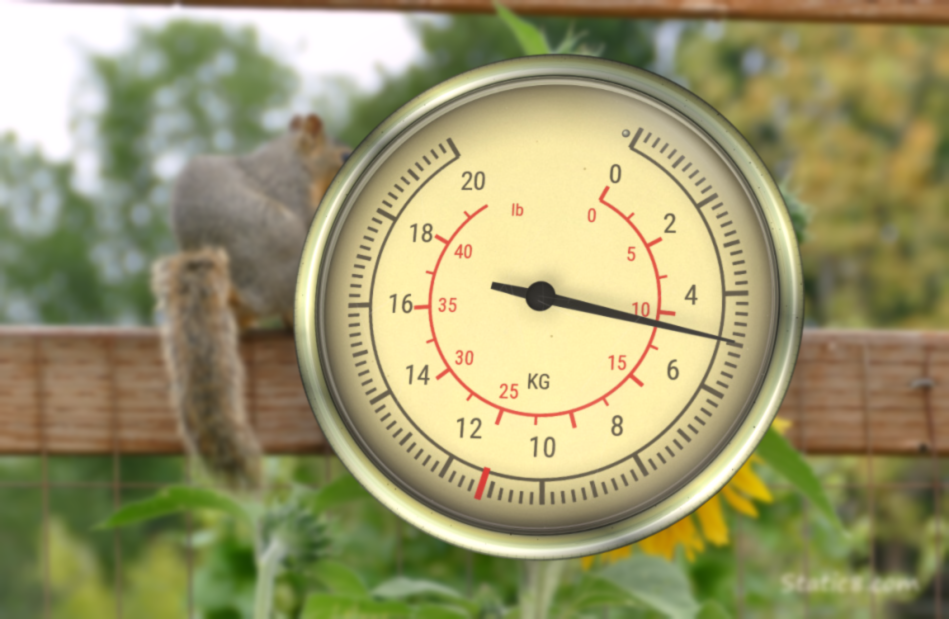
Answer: 5 kg
